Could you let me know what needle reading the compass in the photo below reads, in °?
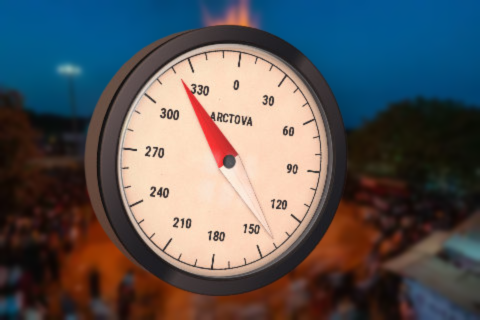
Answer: 320 °
